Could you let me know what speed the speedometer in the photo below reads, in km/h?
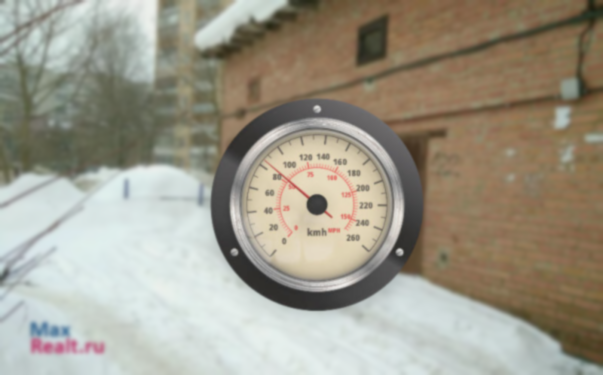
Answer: 85 km/h
